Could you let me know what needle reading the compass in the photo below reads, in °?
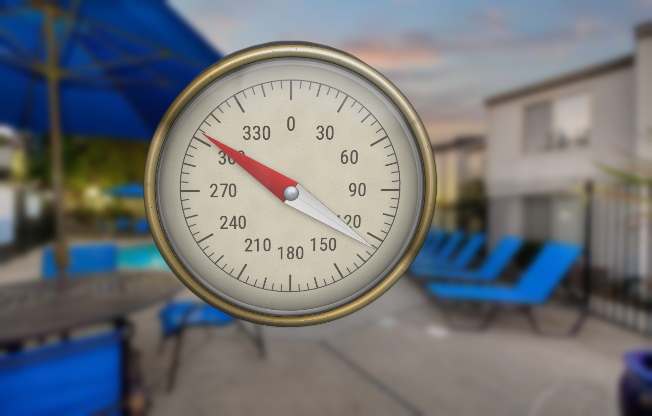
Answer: 305 °
